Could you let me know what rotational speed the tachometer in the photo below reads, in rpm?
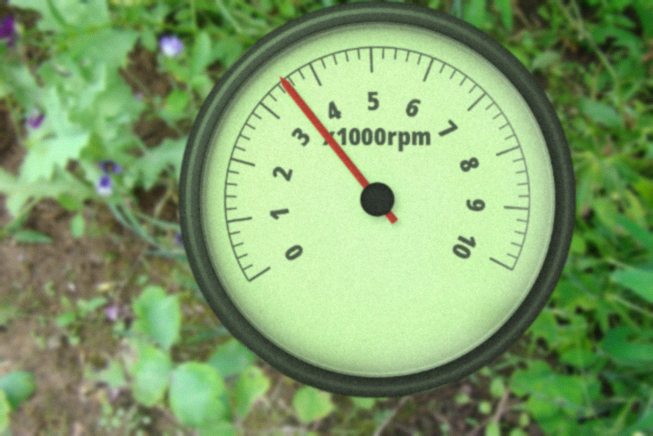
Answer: 3500 rpm
